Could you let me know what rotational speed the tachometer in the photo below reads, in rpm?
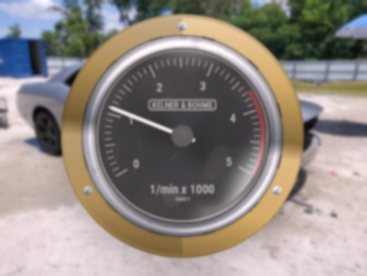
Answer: 1100 rpm
